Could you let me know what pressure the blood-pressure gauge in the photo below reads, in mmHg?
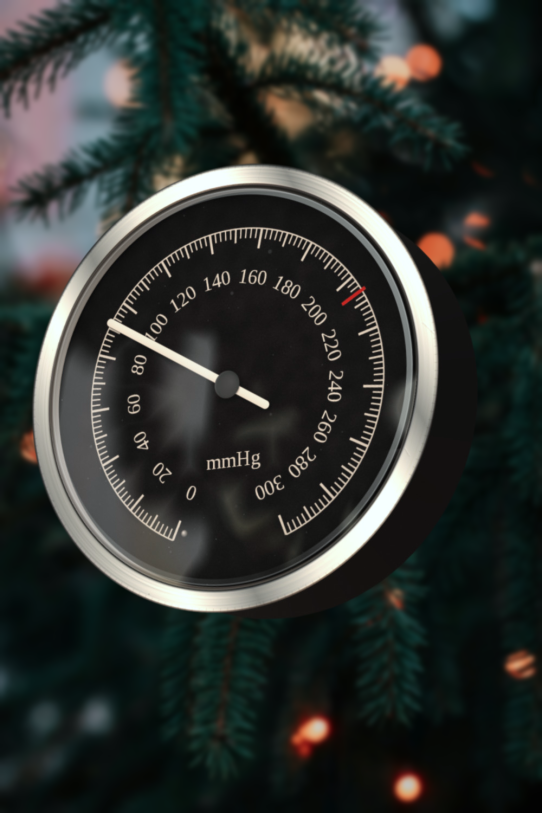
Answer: 92 mmHg
